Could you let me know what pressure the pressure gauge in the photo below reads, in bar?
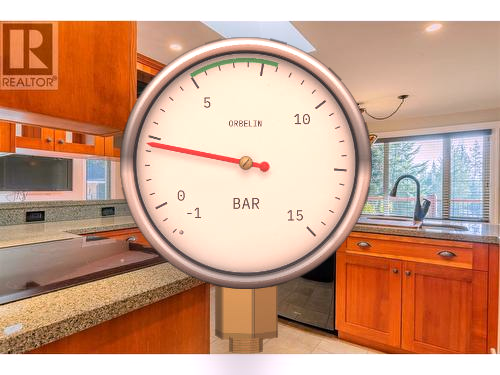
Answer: 2.25 bar
